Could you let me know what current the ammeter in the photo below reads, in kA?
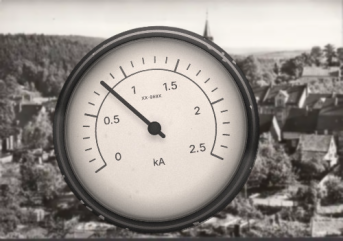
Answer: 0.8 kA
